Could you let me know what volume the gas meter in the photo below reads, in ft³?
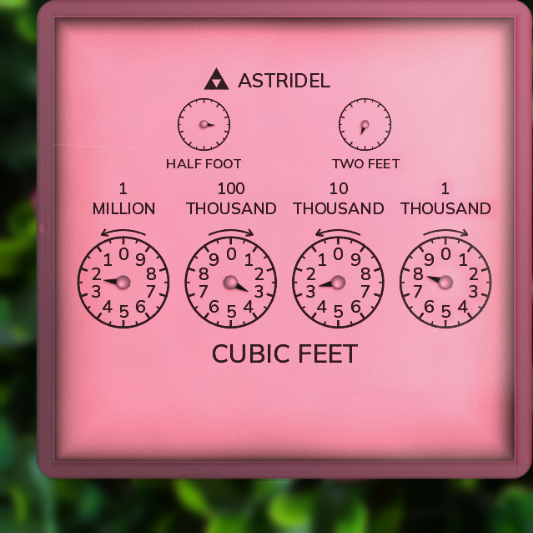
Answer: 232800 ft³
